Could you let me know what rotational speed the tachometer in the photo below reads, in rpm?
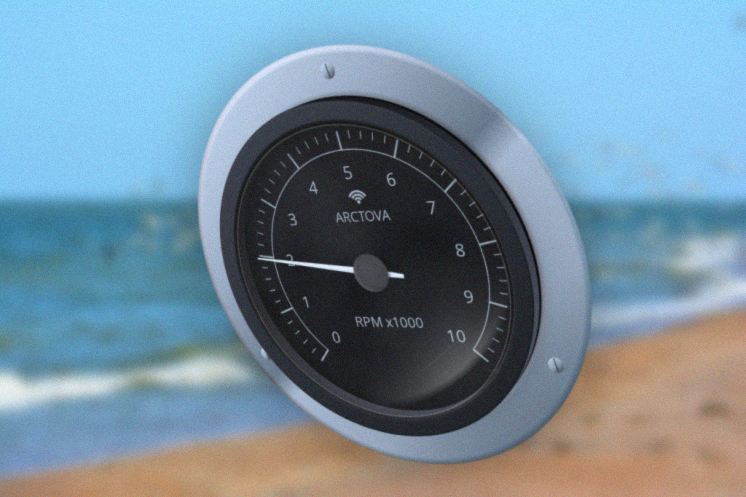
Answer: 2000 rpm
